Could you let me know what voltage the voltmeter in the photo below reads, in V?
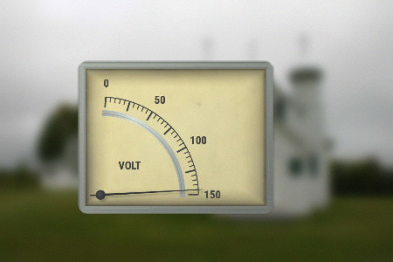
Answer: 145 V
